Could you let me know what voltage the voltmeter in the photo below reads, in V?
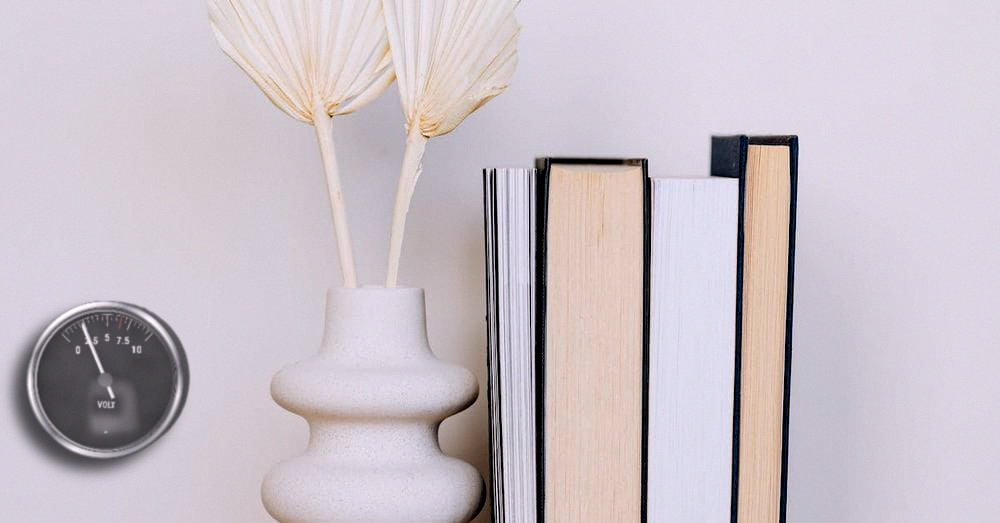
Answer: 2.5 V
